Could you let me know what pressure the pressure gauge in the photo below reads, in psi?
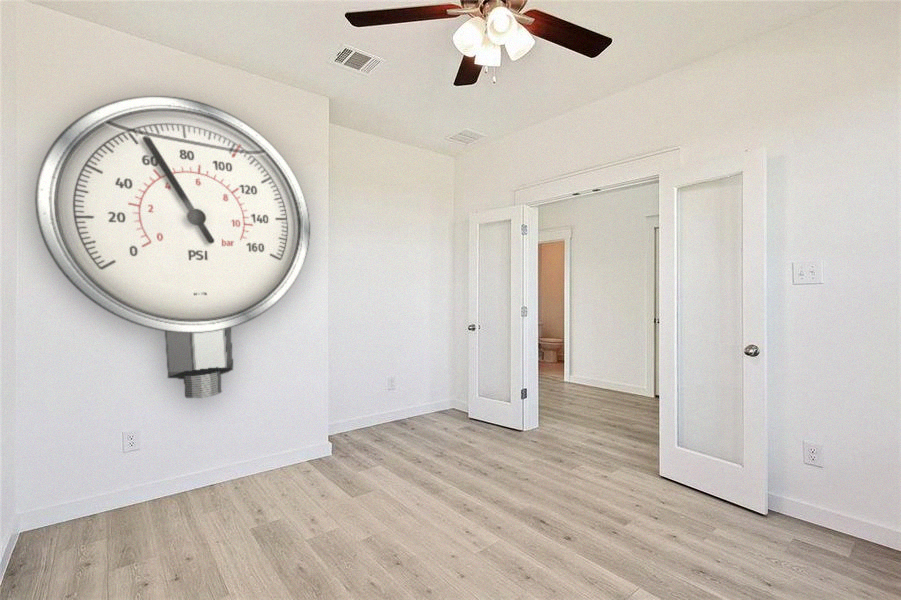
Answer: 64 psi
